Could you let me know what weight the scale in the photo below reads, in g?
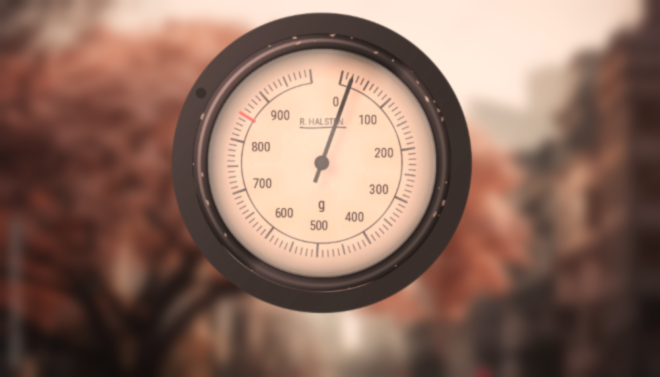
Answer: 20 g
